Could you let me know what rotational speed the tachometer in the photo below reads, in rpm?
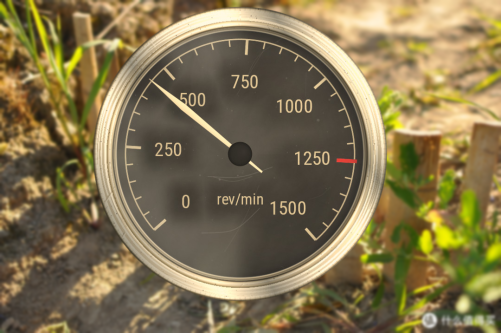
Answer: 450 rpm
